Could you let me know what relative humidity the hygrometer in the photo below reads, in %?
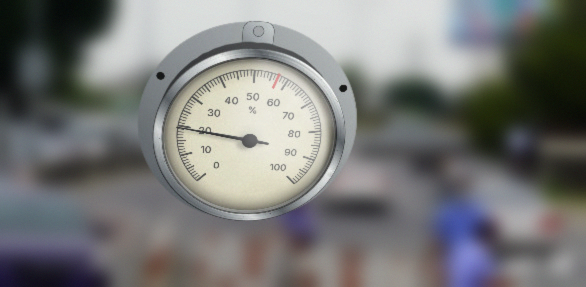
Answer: 20 %
